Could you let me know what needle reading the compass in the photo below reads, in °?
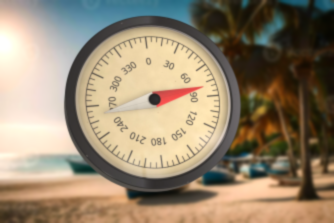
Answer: 80 °
